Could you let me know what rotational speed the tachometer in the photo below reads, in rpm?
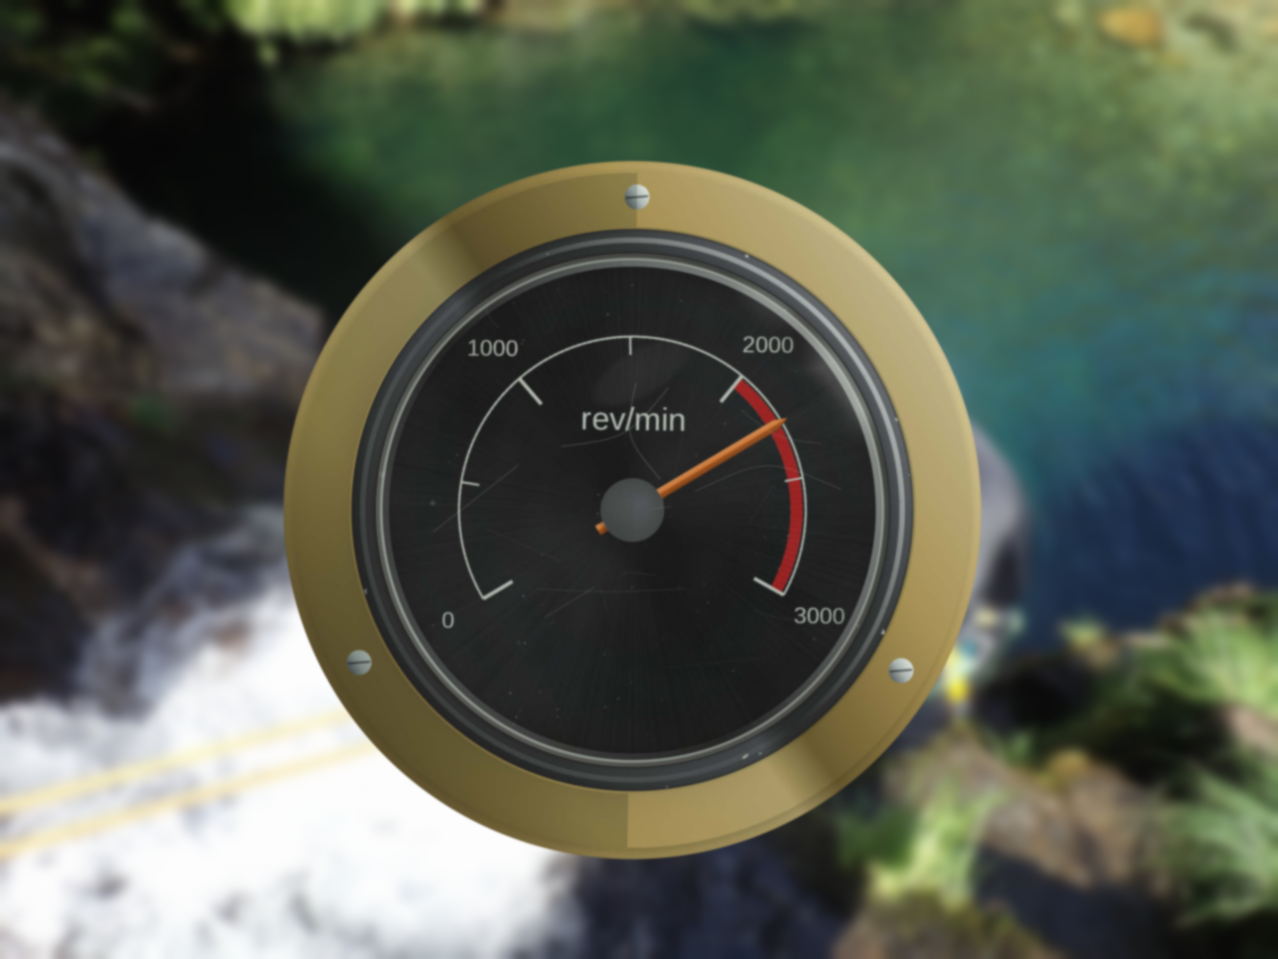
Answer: 2250 rpm
